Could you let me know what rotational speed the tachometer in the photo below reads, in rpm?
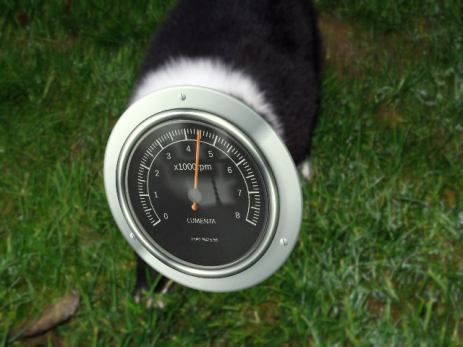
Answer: 4500 rpm
